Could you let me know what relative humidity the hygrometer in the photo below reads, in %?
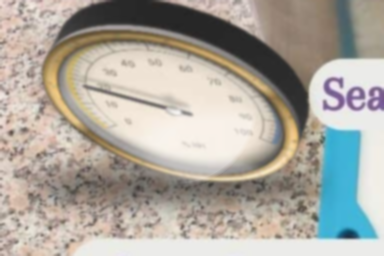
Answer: 20 %
